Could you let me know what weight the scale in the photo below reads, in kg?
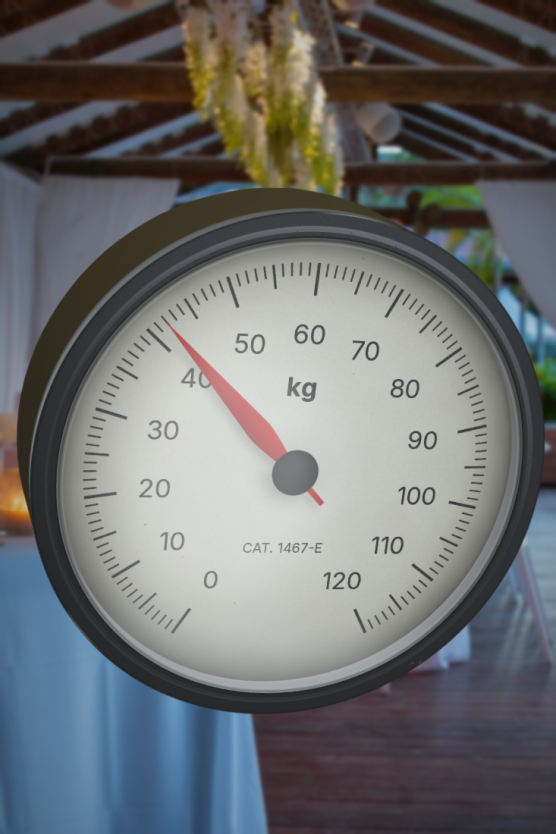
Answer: 42 kg
